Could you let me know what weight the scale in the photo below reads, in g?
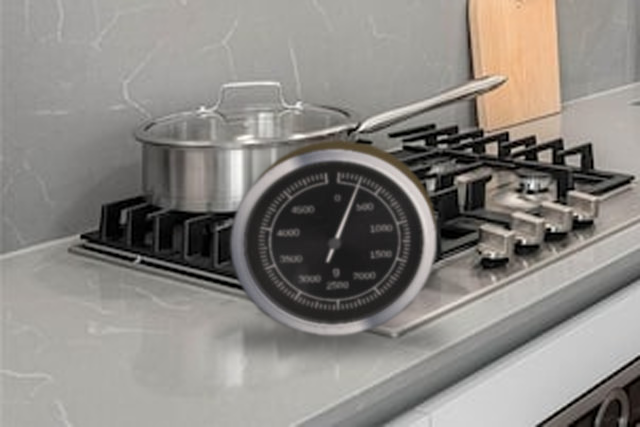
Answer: 250 g
